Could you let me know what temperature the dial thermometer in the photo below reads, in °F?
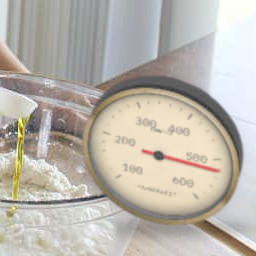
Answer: 520 °F
